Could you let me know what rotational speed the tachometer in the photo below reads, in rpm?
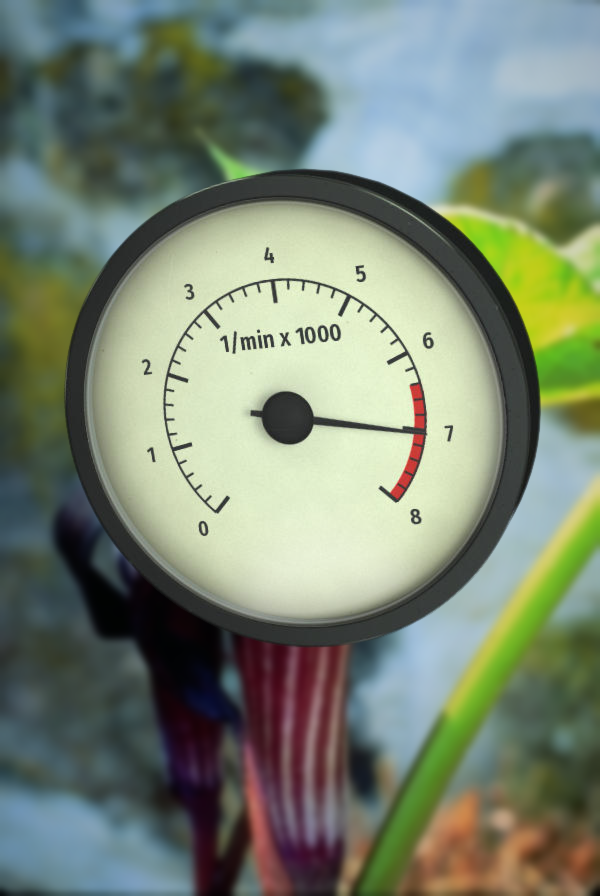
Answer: 7000 rpm
